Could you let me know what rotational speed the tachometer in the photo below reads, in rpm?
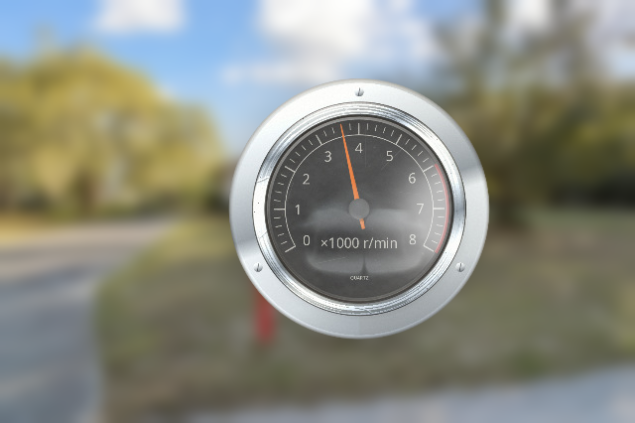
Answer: 3600 rpm
